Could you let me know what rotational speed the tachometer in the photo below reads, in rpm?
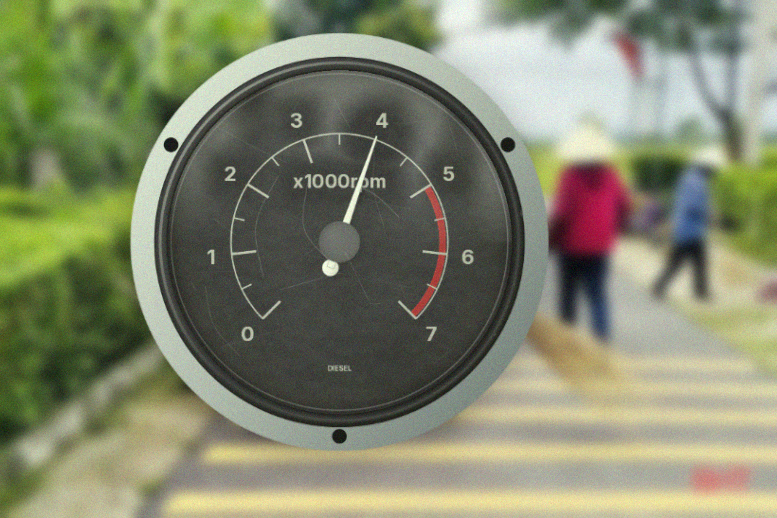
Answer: 4000 rpm
